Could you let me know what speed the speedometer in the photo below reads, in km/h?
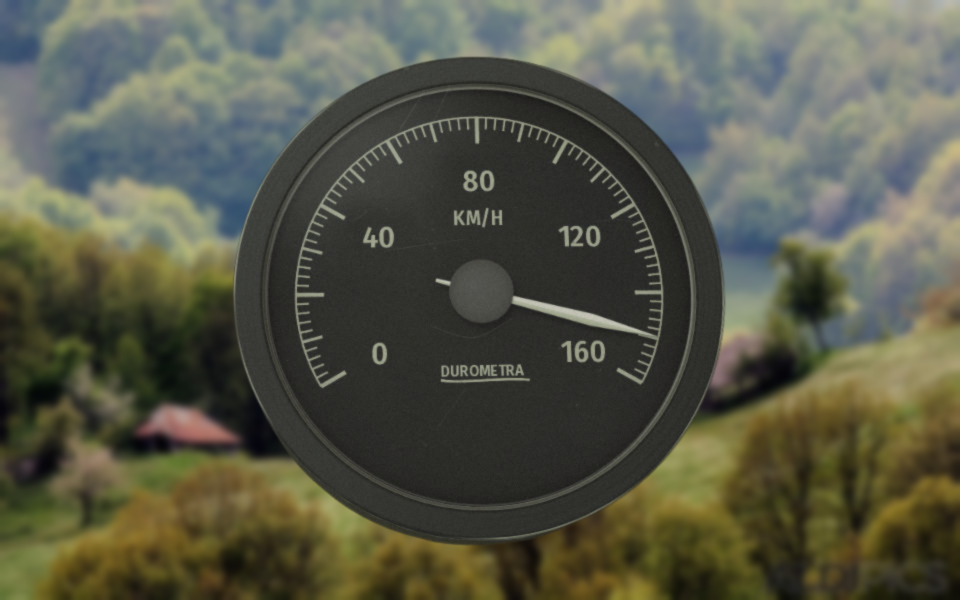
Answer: 150 km/h
